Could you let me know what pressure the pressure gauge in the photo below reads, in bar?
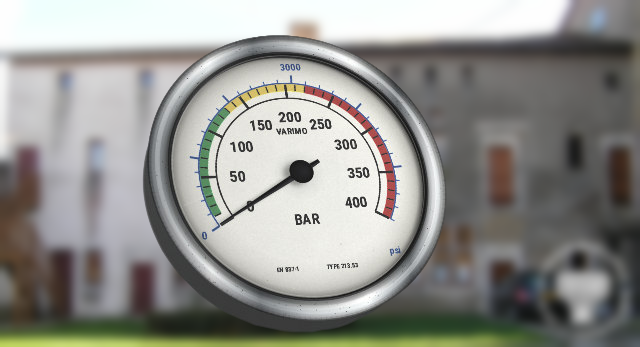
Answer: 0 bar
